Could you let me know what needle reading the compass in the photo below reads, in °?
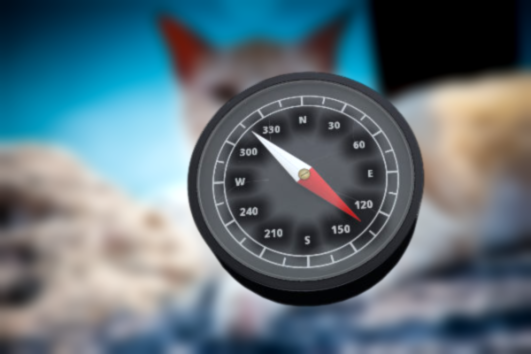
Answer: 135 °
